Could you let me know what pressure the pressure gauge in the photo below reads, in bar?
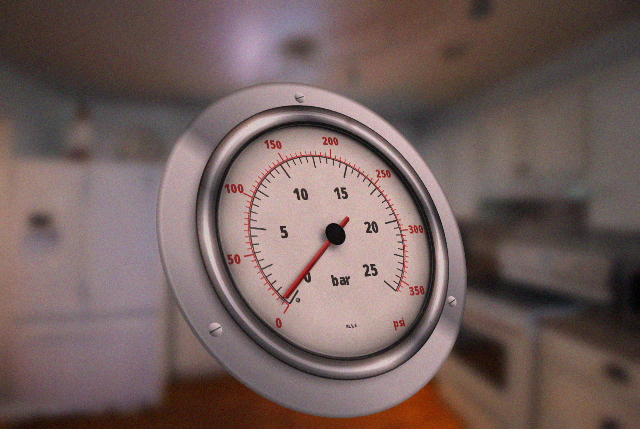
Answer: 0.5 bar
